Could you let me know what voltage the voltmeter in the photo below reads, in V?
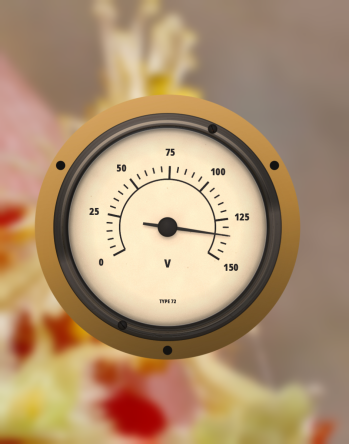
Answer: 135 V
